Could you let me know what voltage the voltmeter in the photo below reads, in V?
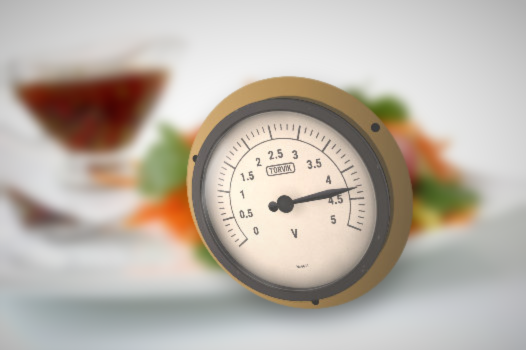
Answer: 4.3 V
